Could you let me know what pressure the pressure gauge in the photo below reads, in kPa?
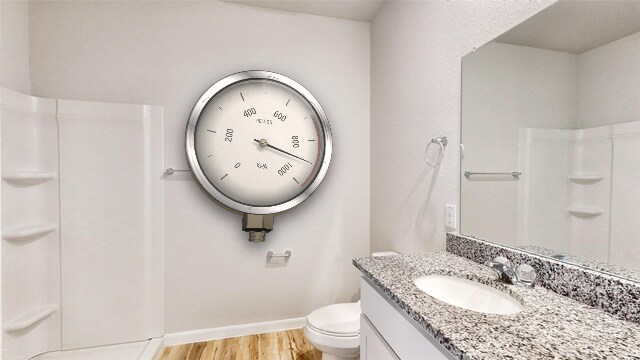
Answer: 900 kPa
